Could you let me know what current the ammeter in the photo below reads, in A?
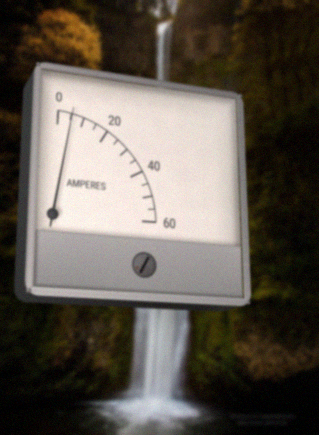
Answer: 5 A
